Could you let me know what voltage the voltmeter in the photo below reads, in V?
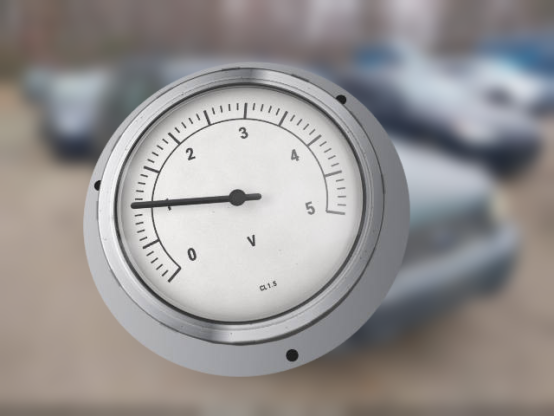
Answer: 1 V
